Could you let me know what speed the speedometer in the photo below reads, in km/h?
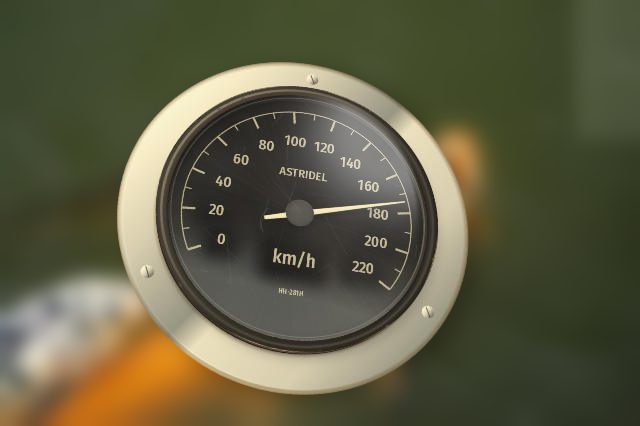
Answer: 175 km/h
